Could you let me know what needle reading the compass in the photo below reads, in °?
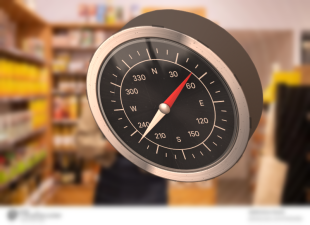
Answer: 50 °
